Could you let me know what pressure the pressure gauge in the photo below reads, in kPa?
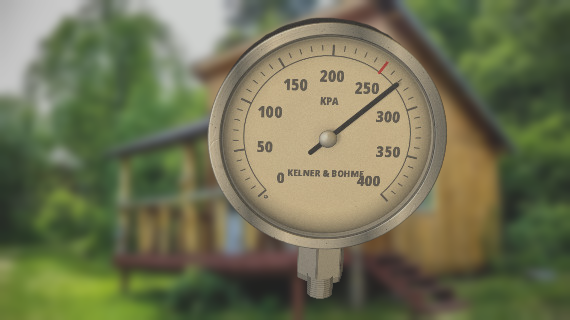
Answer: 270 kPa
